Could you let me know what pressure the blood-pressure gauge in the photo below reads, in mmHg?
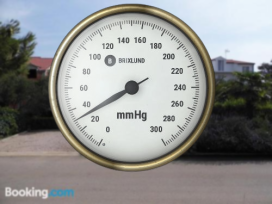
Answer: 30 mmHg
